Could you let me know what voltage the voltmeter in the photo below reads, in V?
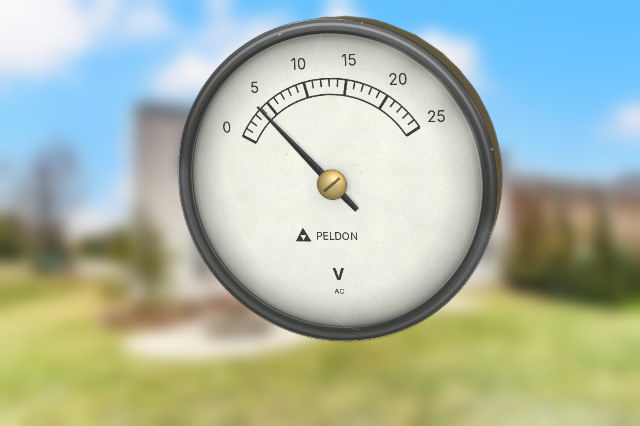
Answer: 4 V
